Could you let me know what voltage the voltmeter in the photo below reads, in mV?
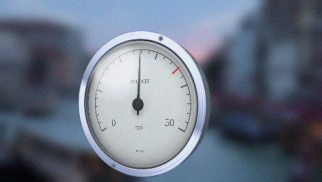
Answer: 26 mV
